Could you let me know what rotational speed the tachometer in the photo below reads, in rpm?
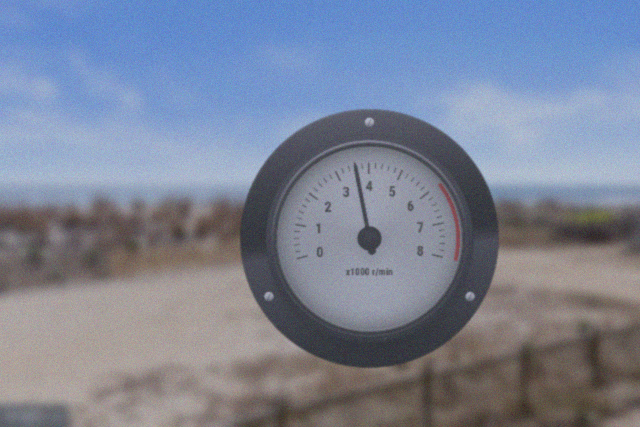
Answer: 3600 rpm
